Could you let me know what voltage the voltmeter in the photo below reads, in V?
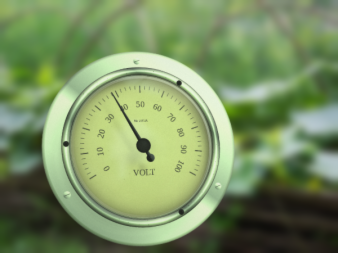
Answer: 38 V
